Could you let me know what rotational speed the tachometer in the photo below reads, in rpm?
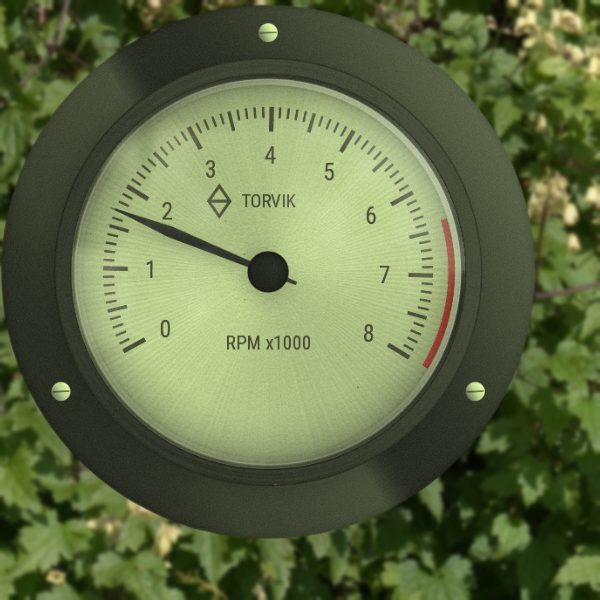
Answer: 1700 rpm
